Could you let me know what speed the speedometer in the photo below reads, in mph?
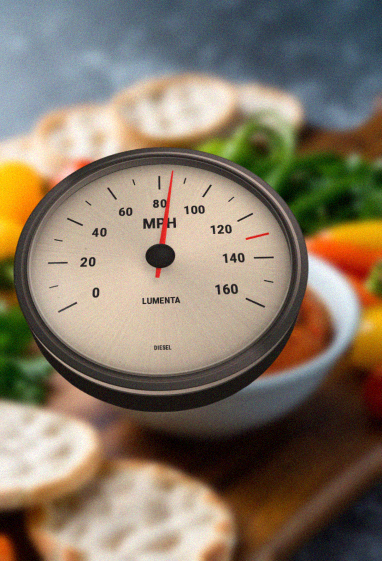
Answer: 85 mph
